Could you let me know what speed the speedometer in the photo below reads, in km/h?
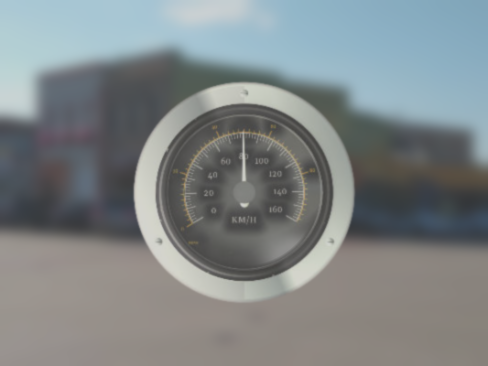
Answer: 80 km/h
